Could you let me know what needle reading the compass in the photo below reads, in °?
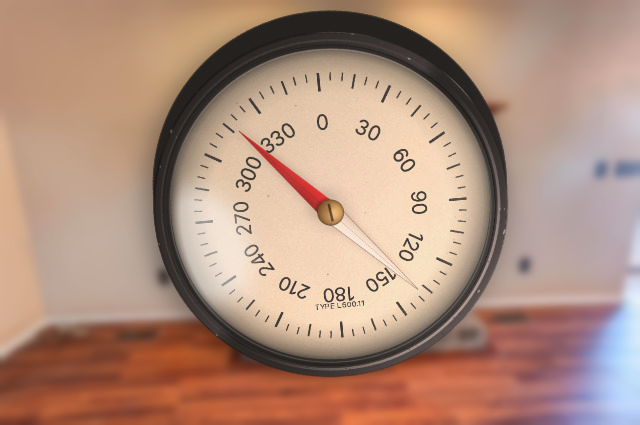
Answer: 317.5 °
